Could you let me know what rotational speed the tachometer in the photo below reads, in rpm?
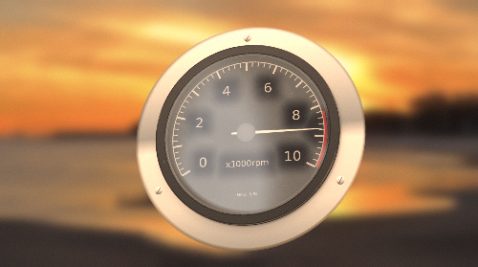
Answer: 8800 rpm
